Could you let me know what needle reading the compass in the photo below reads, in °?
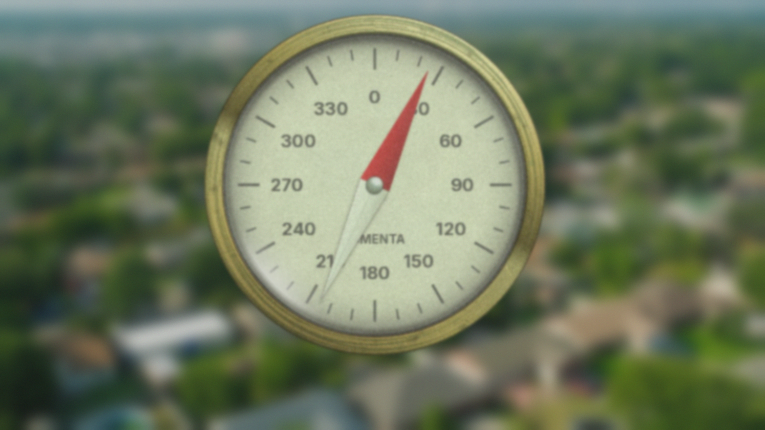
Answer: 25 °
